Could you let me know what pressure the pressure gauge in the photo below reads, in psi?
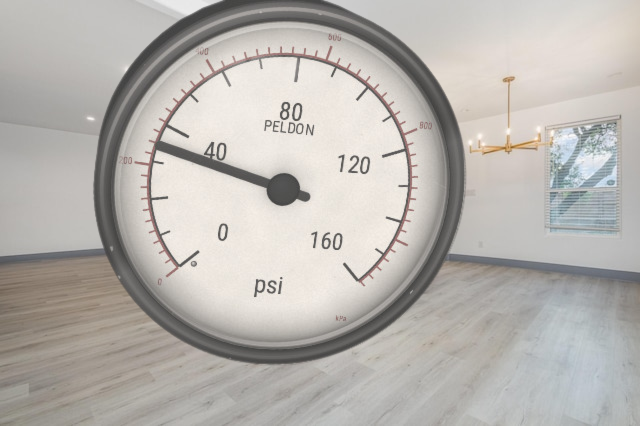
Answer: 35 psi
